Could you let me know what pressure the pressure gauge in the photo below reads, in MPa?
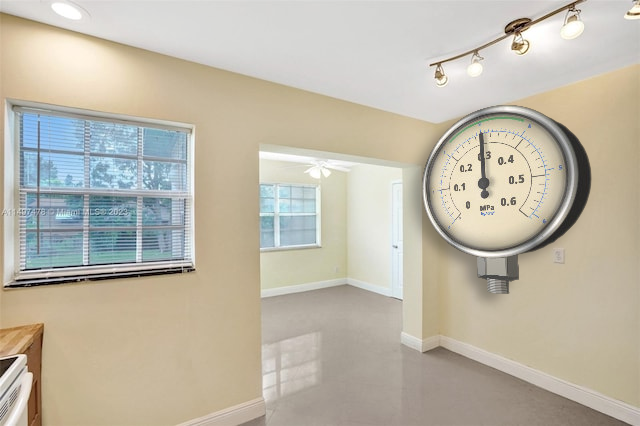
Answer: 0.3 MPa
